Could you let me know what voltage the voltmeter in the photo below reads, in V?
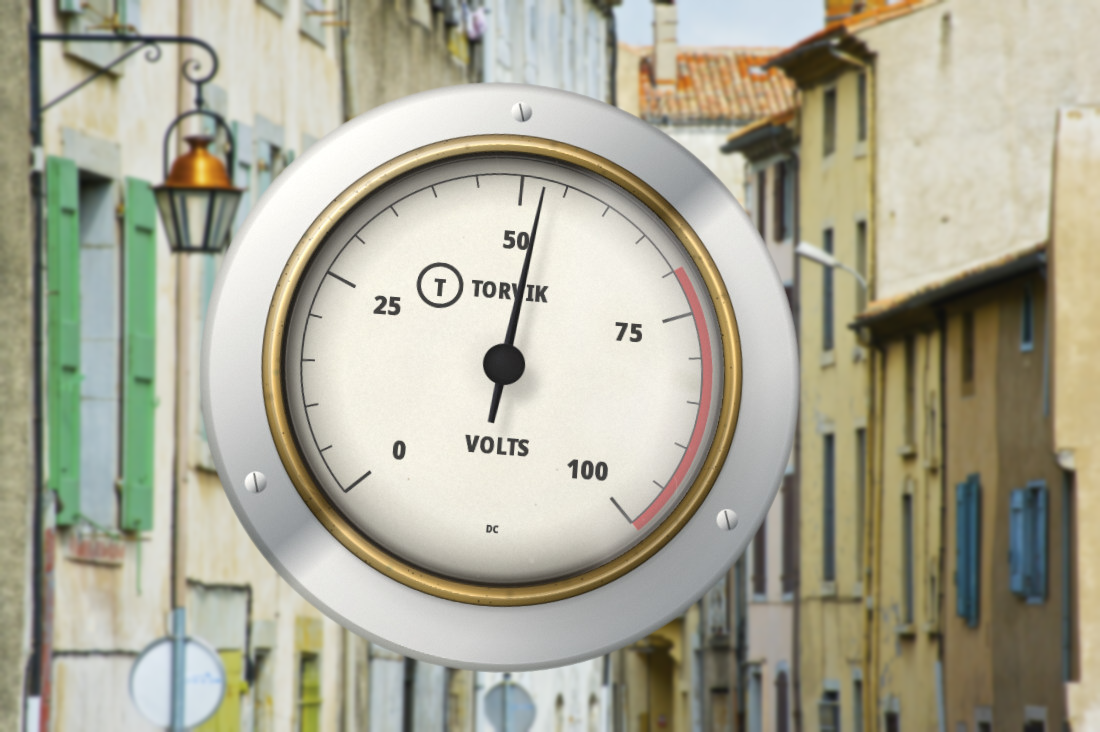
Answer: 52.5 V
